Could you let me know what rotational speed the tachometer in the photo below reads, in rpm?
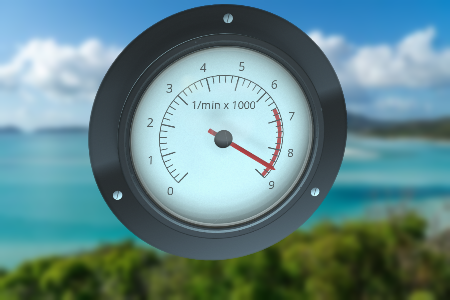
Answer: 8600 rpm
